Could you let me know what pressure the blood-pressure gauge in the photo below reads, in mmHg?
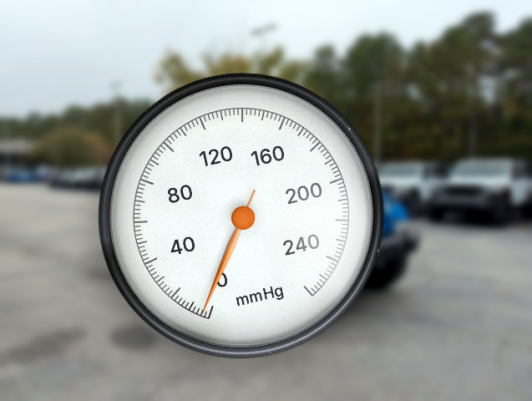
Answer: 4 mmHg
